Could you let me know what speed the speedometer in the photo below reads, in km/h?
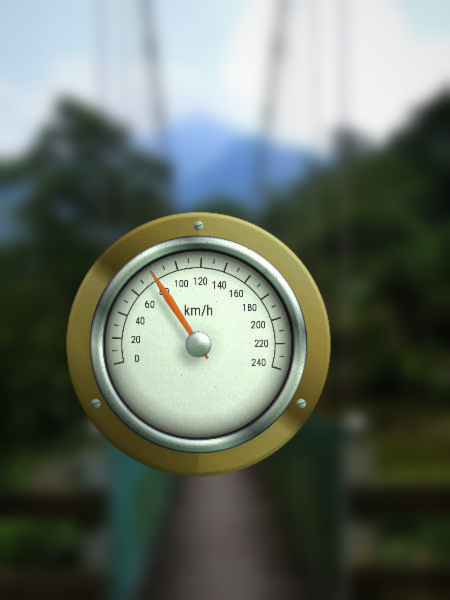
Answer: 80 km/h
